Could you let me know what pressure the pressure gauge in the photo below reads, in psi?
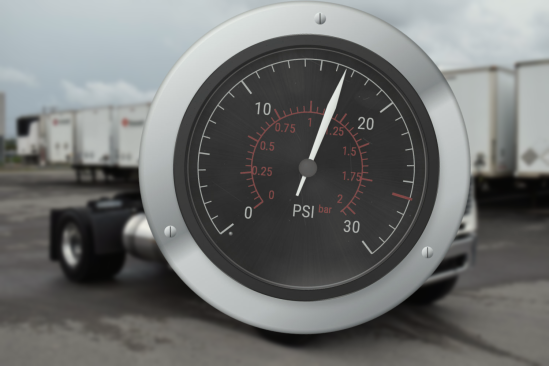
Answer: 16.5 psi
